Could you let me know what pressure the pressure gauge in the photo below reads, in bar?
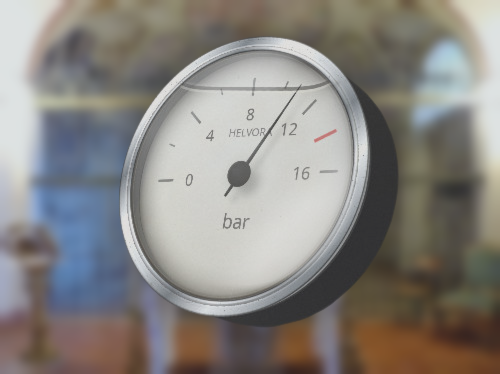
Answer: 11 bar
